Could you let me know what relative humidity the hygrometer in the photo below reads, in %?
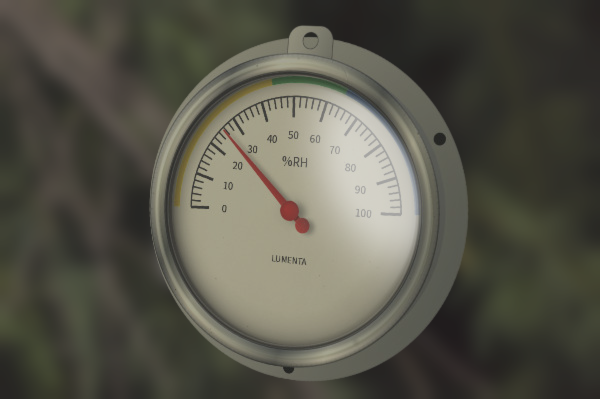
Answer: 26 %
